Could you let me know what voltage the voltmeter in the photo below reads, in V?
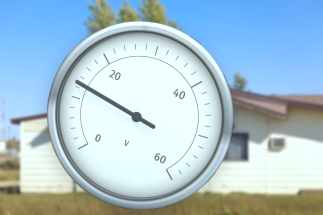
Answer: 13 V
